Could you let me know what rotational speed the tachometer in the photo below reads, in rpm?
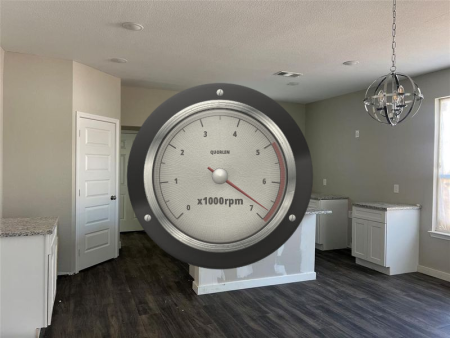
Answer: 6750 rpm
